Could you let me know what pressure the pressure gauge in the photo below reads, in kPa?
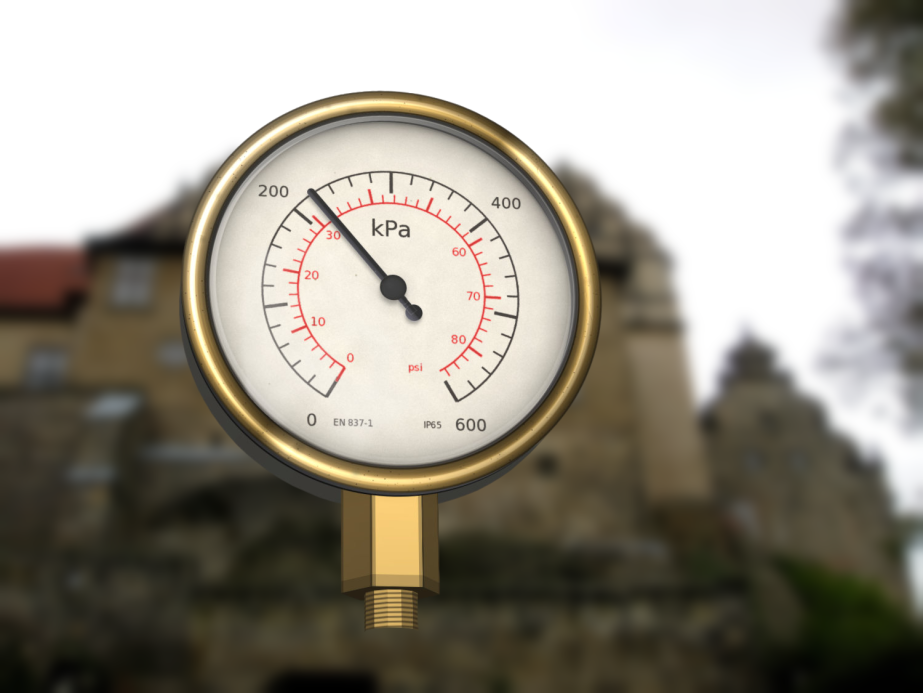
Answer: 220 kPa
